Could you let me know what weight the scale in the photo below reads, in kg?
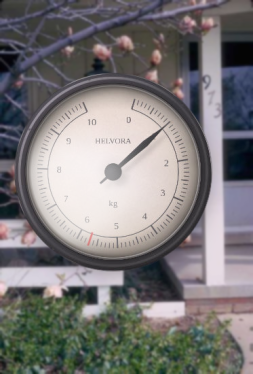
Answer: 1 kg
